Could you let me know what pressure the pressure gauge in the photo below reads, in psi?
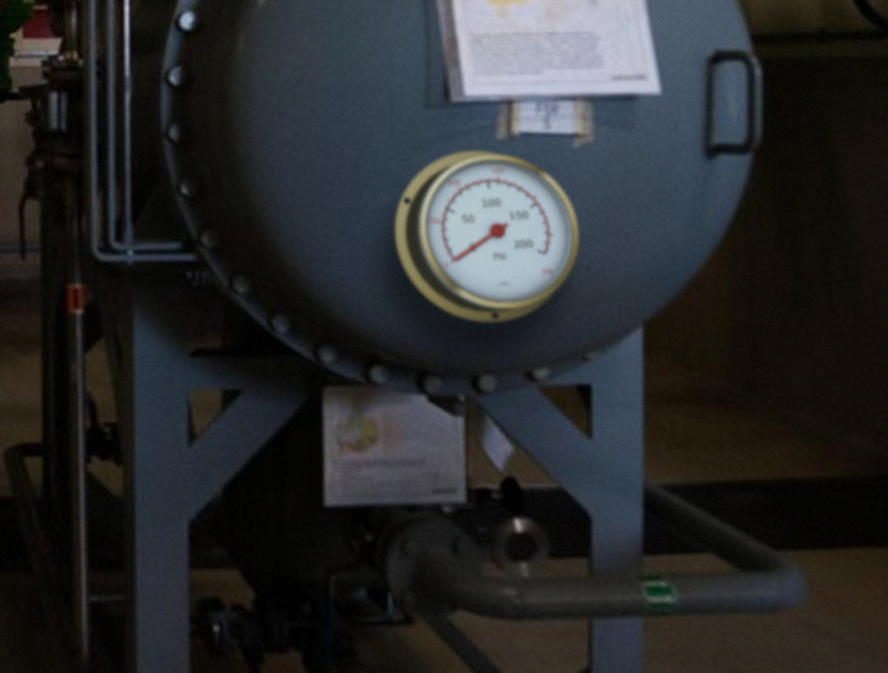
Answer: 0 psi
